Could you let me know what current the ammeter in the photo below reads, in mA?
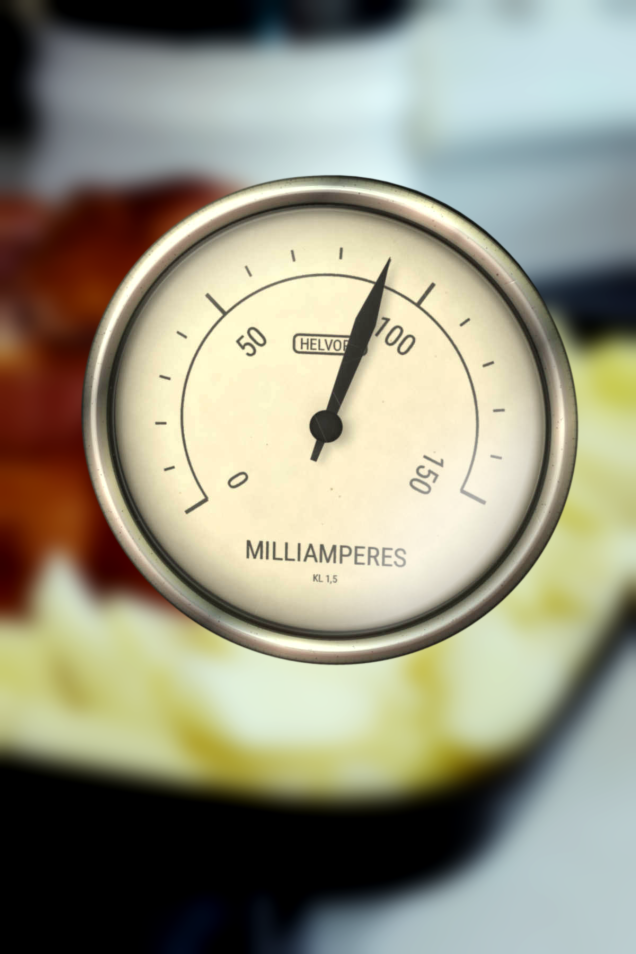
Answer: 90 mA
